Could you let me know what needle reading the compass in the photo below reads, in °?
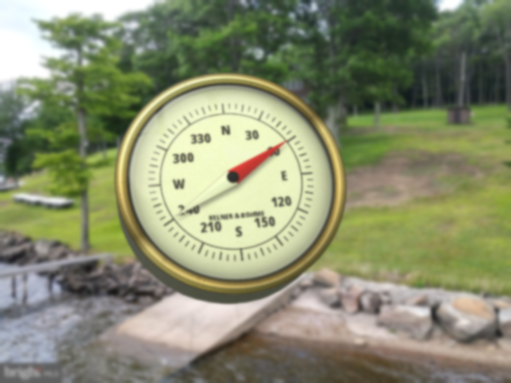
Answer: 60 °
